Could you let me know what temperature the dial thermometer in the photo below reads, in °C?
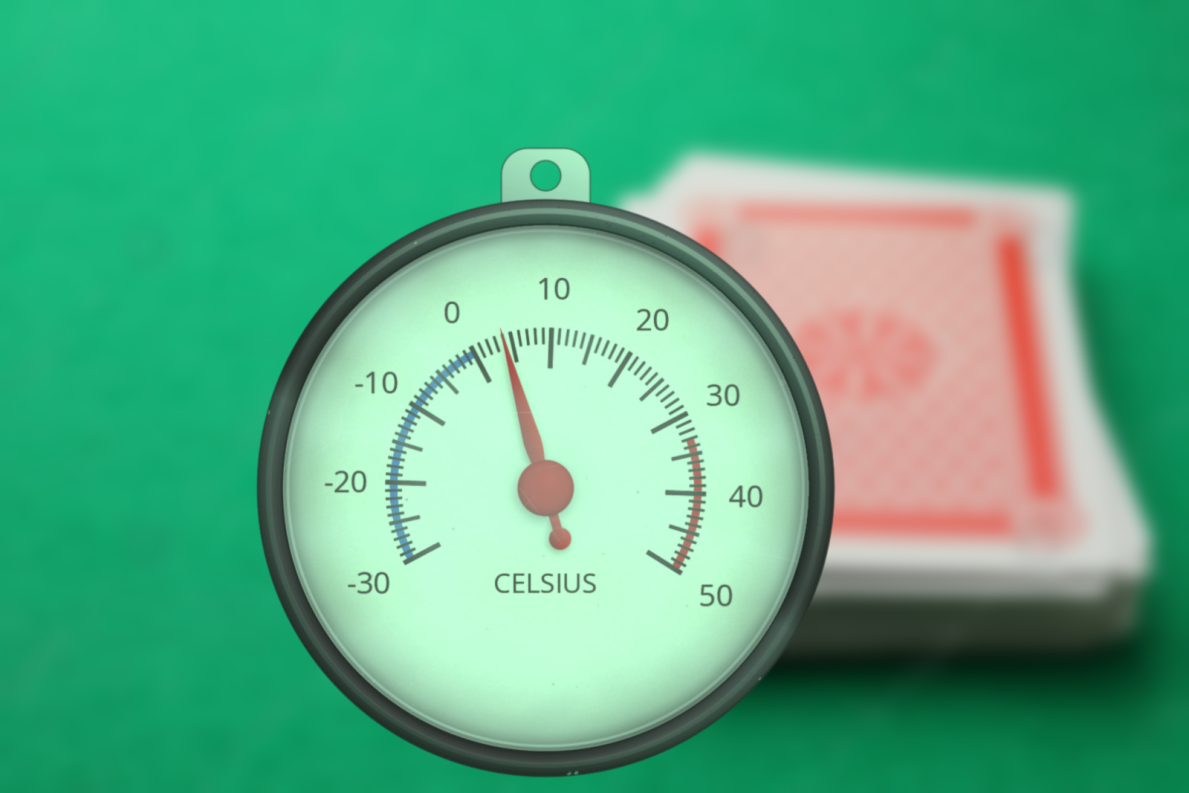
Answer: 4 °C
